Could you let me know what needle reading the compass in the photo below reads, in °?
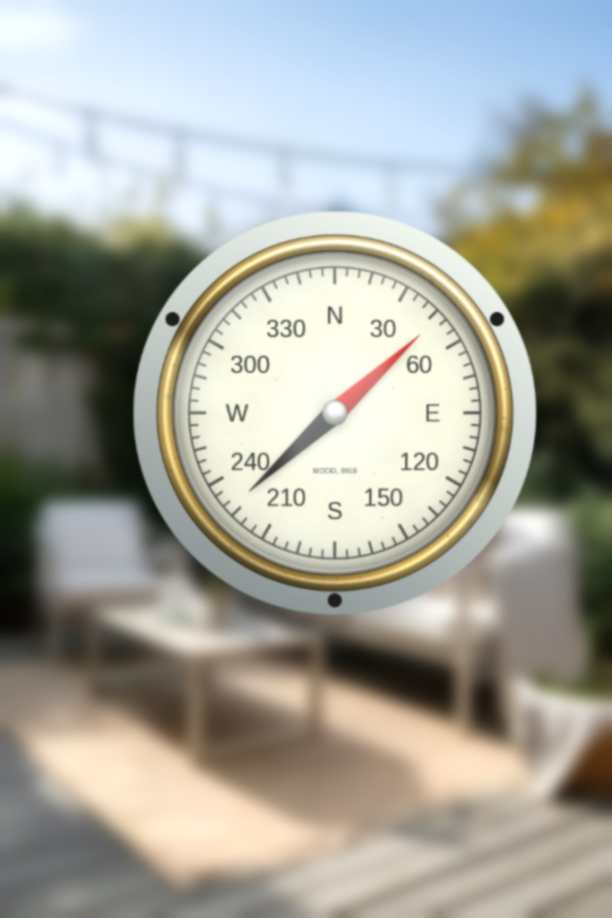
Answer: 47.5 °
